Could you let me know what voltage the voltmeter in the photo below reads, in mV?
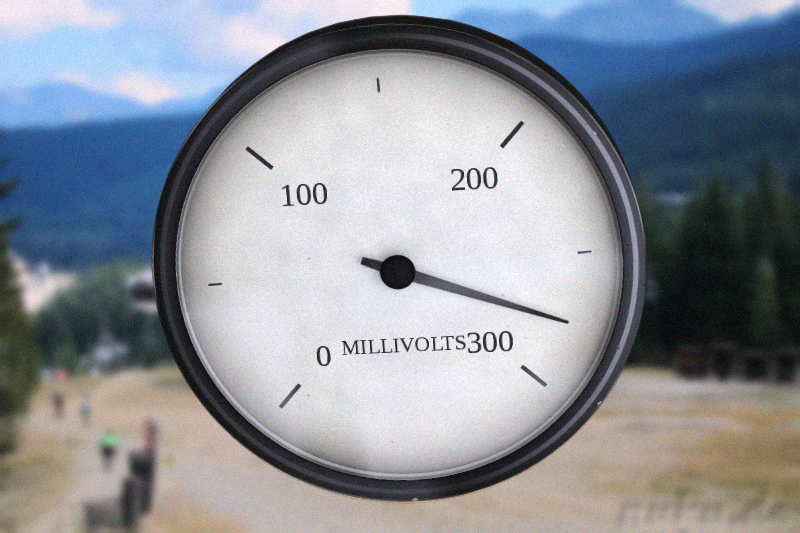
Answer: 275 mV
